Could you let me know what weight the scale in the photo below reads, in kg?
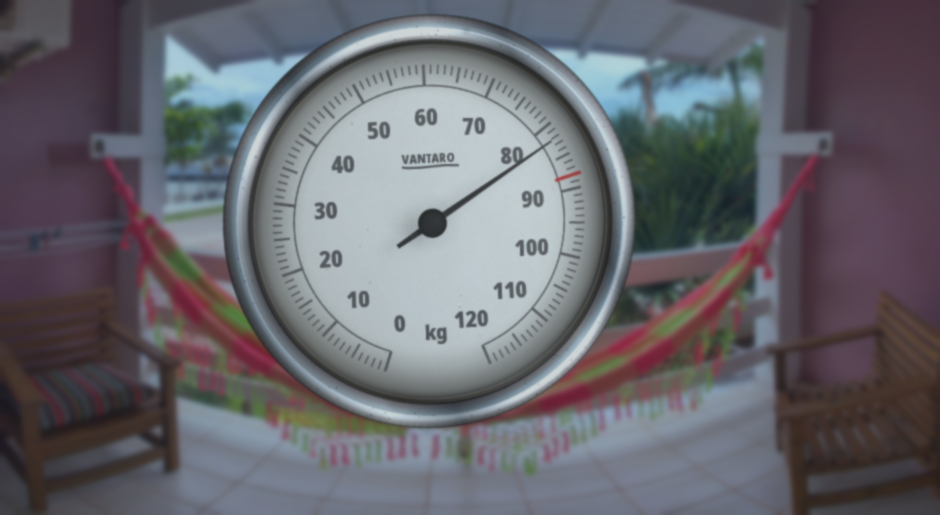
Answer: 82 kg
